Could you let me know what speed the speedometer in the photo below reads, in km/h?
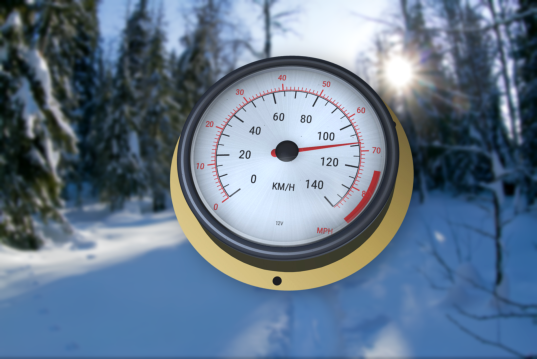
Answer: 110 km/h
